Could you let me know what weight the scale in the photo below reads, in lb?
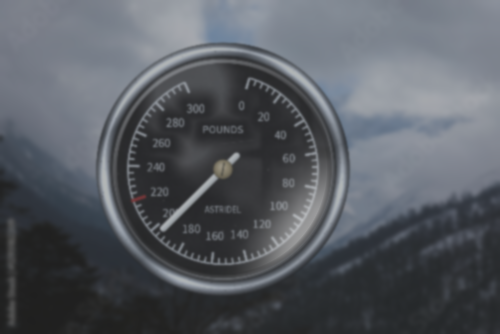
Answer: 196 lb
